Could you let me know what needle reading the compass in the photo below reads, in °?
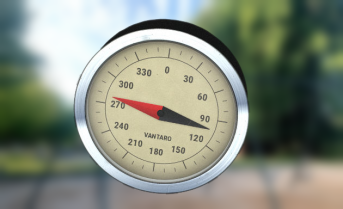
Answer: 280 °
